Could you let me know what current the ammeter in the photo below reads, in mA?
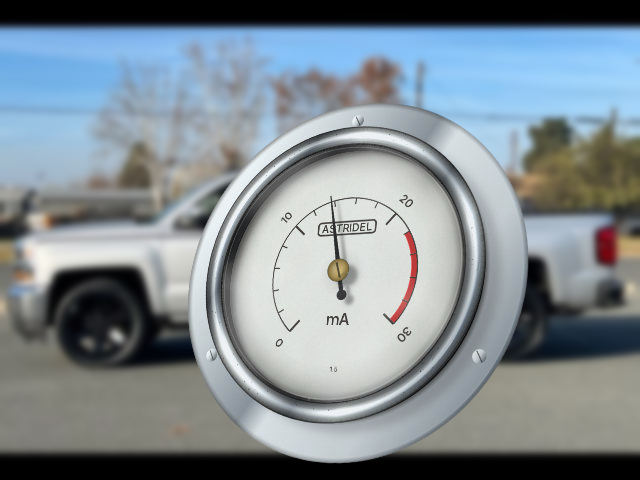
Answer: 14 mA
